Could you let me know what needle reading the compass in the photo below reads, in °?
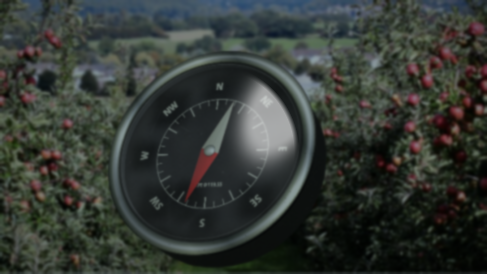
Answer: 200 °
